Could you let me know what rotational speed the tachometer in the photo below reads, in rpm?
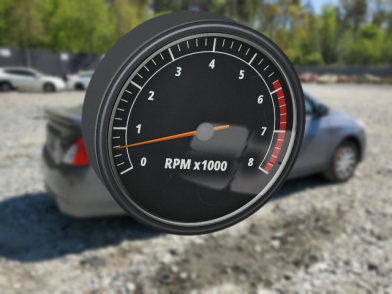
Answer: 600 rpm
